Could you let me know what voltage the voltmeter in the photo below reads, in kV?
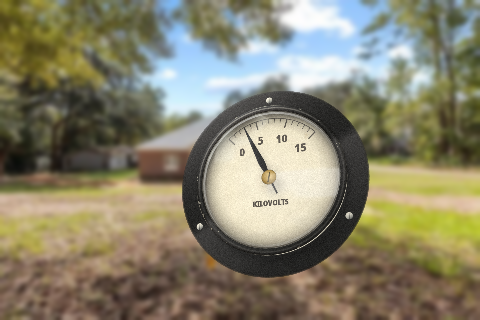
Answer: 3 kV
